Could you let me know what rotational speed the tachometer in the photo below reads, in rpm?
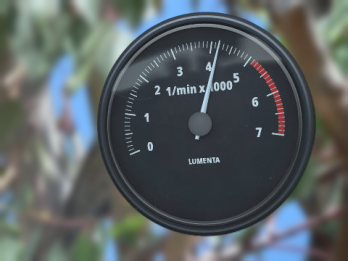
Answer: 4200 rpm
